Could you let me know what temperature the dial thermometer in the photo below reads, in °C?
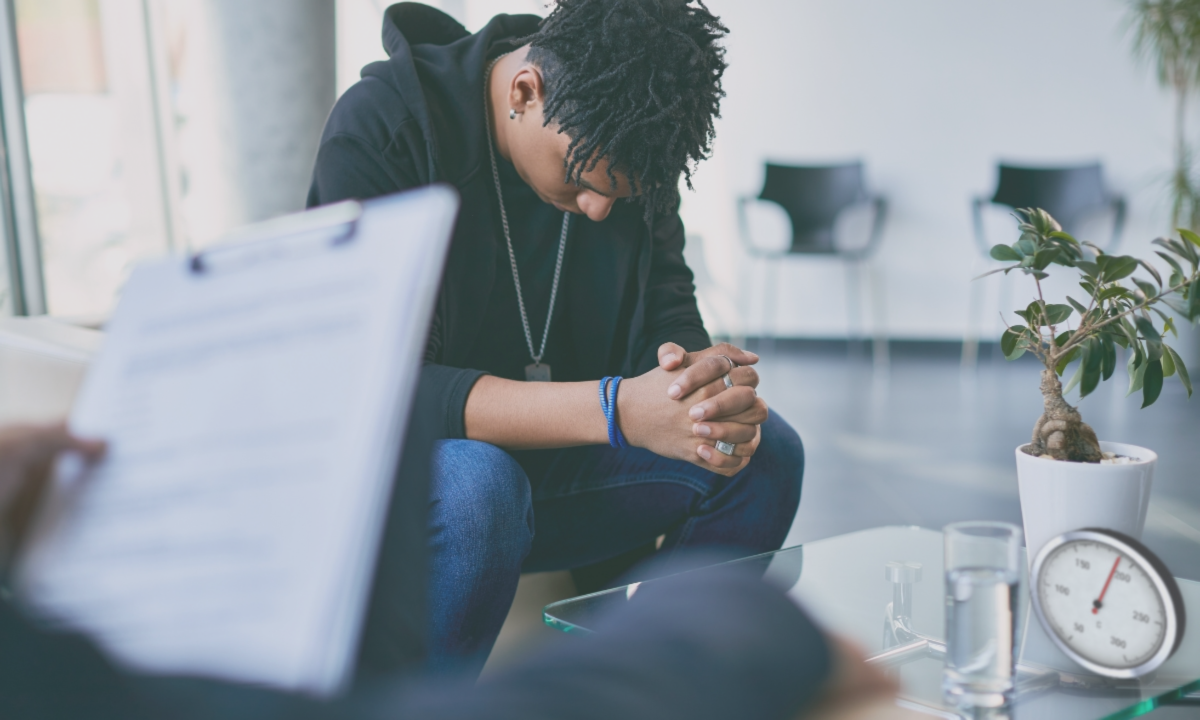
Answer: 190 °C
